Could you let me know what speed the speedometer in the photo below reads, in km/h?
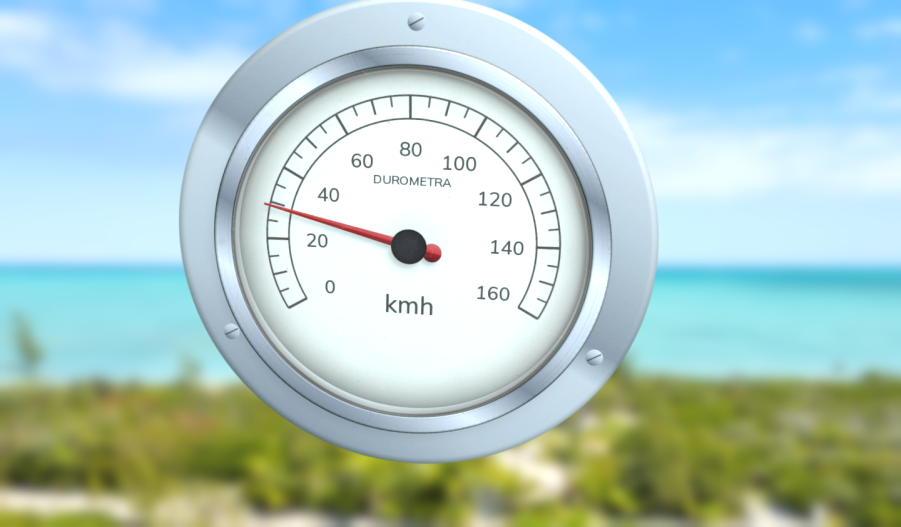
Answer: 30 km/h
